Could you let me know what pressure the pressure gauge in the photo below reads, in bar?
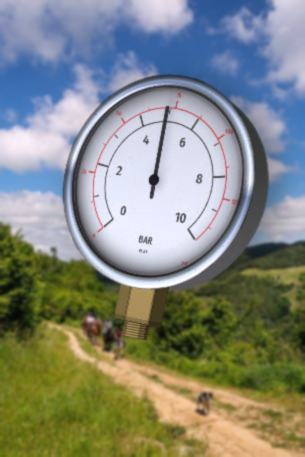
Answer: 5 bar
